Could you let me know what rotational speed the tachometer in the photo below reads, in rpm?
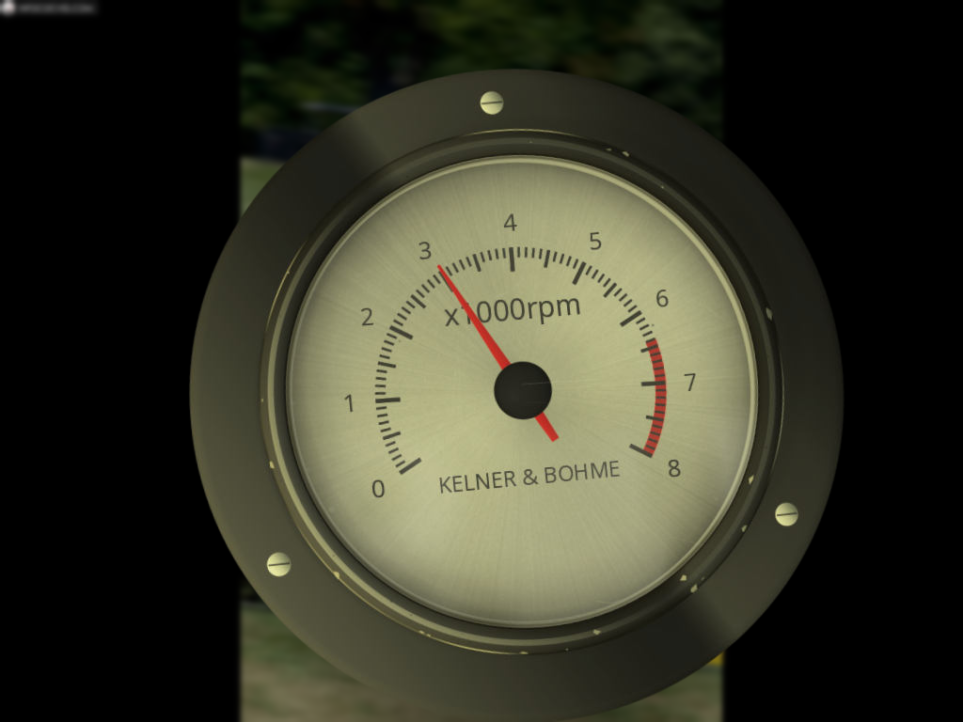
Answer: 3000 rpm
